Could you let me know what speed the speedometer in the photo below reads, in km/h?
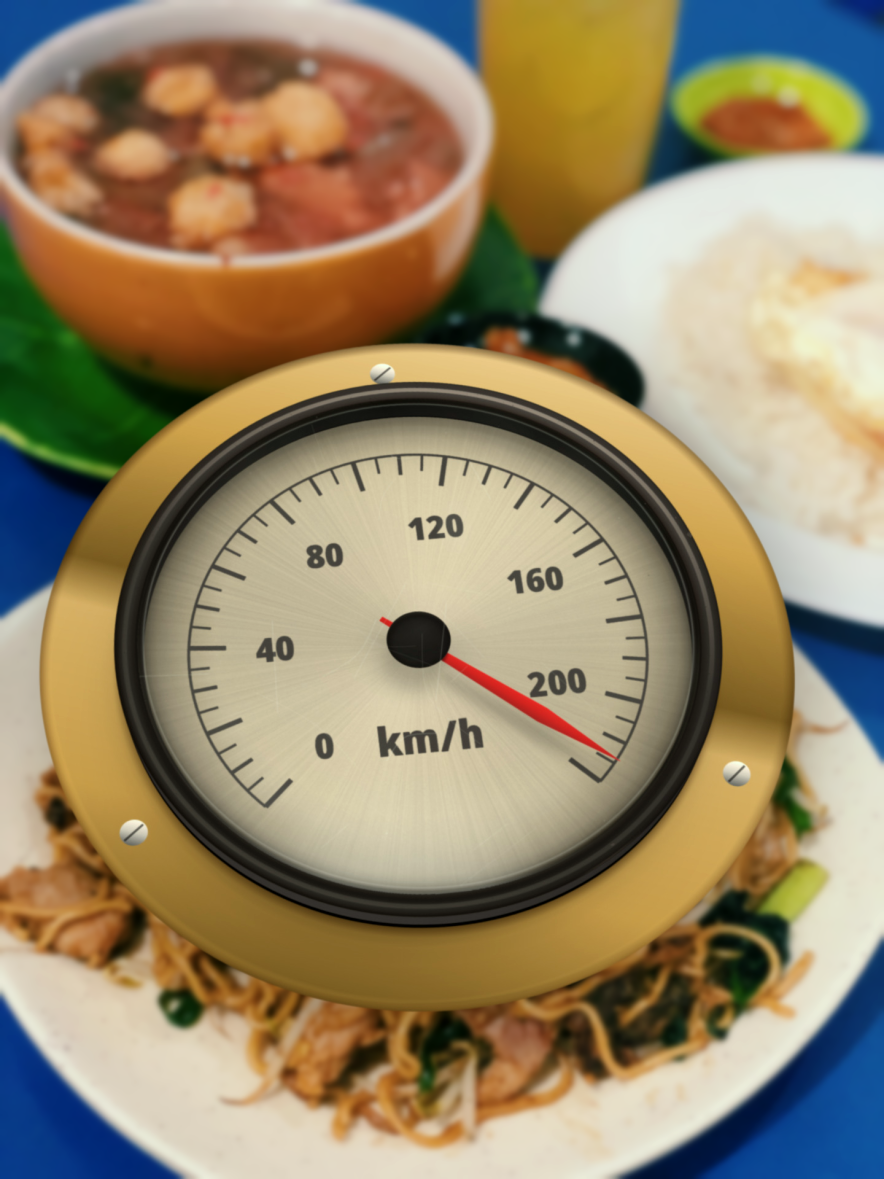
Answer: 215 km/h
